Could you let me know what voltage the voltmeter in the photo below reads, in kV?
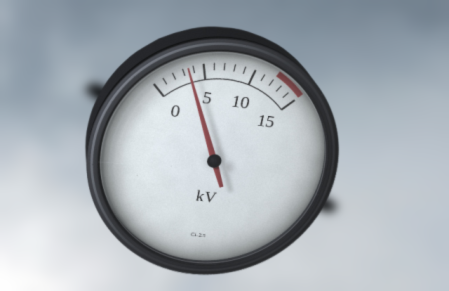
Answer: 3.5 kV
